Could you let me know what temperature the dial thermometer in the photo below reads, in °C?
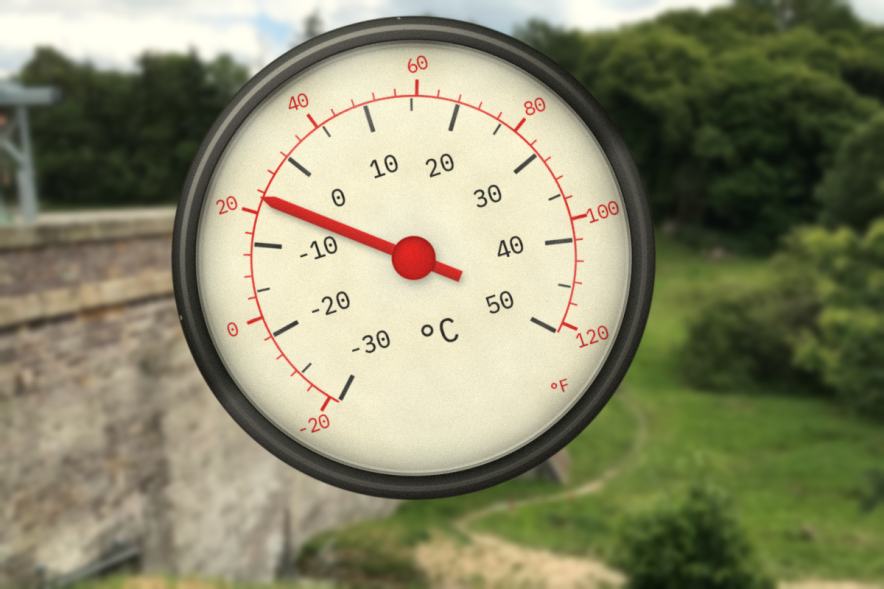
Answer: -5 °C
